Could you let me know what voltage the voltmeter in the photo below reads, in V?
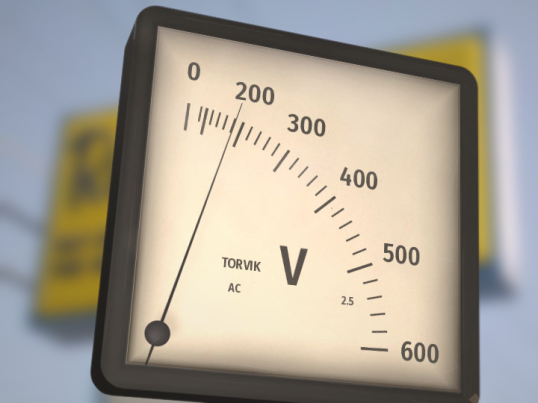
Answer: 180 V
